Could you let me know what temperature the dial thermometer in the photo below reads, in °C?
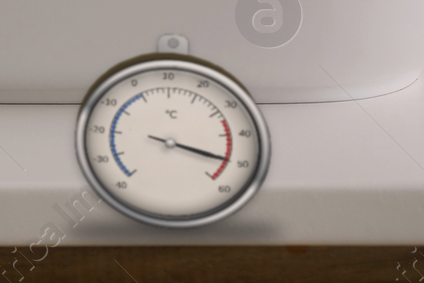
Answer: 50 °C
